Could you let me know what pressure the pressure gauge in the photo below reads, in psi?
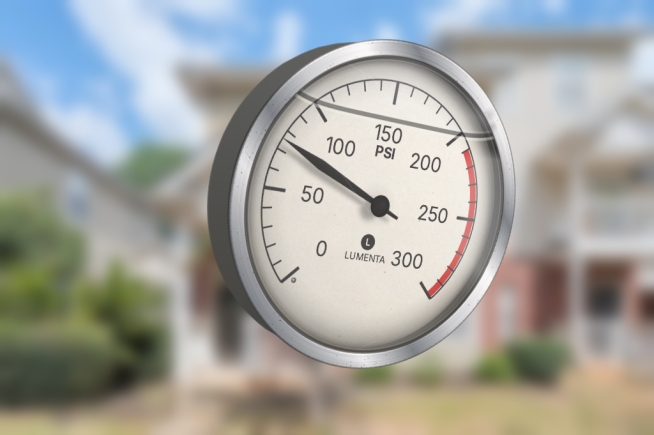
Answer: 75 psi
